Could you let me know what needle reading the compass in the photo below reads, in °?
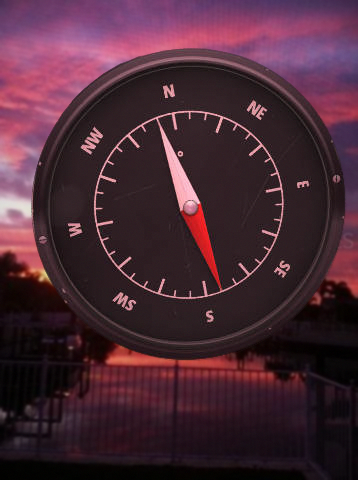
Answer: 170 °
